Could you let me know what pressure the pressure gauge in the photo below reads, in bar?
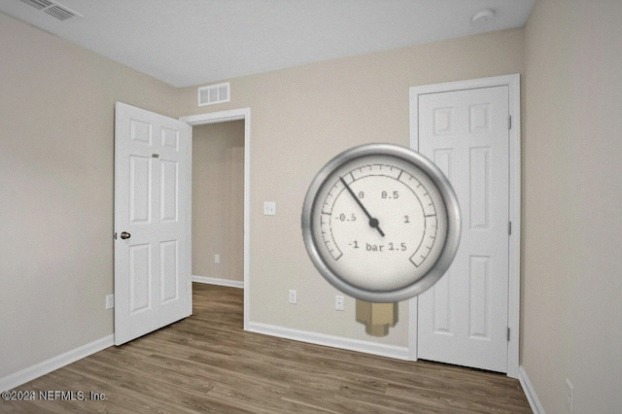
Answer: -0.1 bar
